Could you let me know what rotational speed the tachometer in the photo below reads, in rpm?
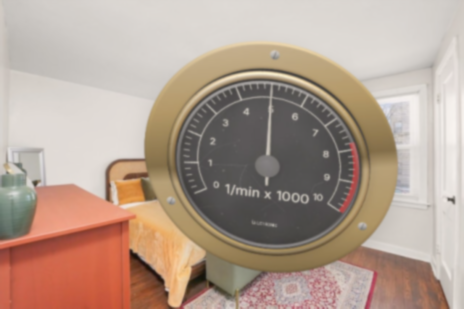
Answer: 5000 rpm
